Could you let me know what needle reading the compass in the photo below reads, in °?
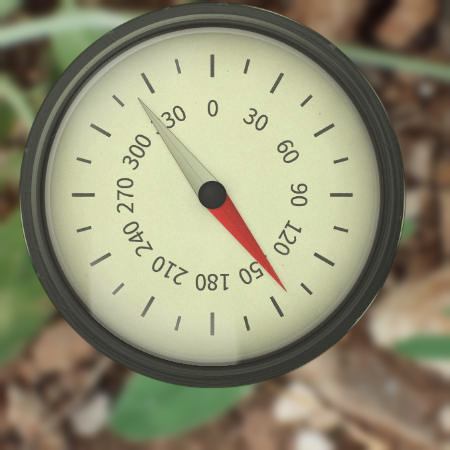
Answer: 142.5 °
